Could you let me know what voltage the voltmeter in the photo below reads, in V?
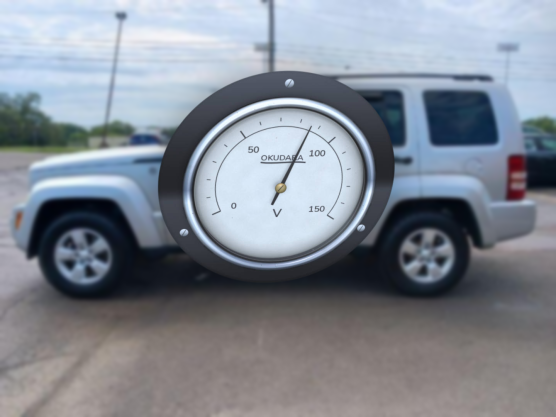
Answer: 85 V
